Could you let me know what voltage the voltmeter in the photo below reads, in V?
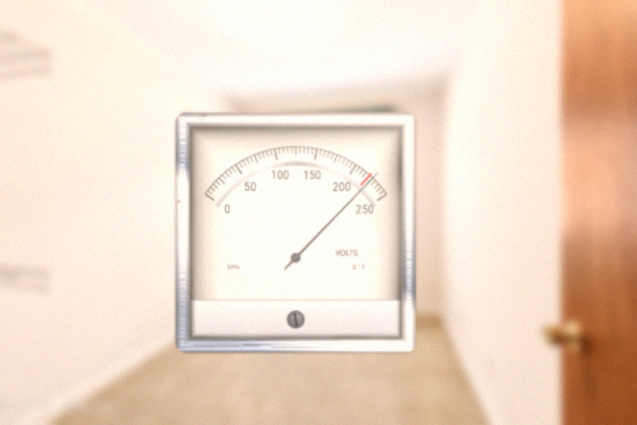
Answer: 225 V
